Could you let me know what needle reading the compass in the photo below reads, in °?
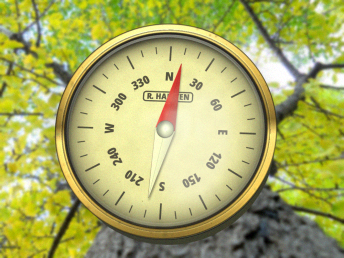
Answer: 10 °
